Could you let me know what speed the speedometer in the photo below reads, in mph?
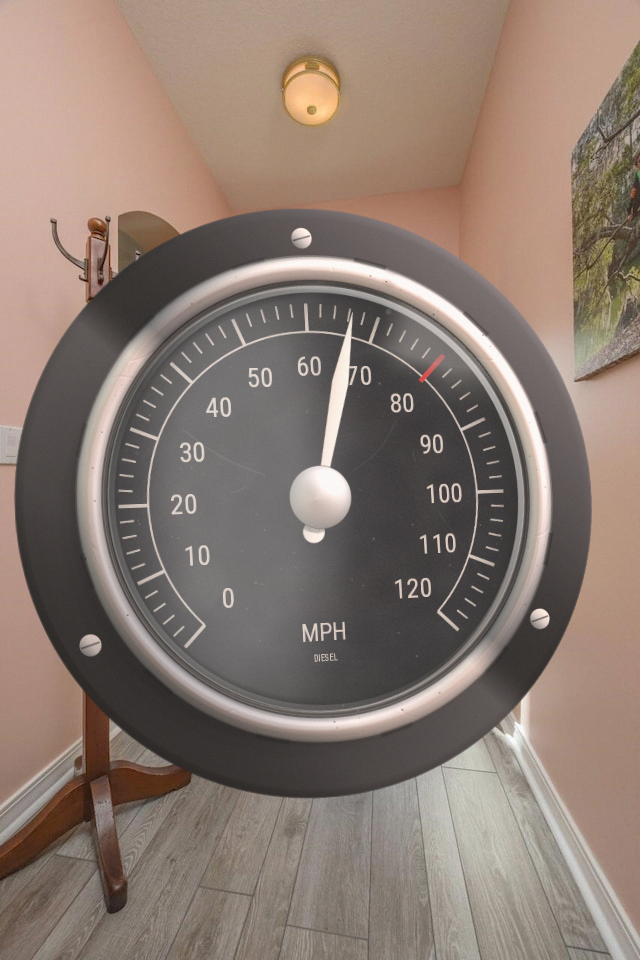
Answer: 66 mph
